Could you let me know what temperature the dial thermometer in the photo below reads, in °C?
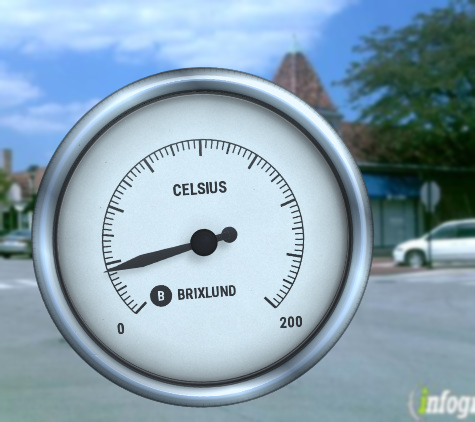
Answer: 22.5 °C
